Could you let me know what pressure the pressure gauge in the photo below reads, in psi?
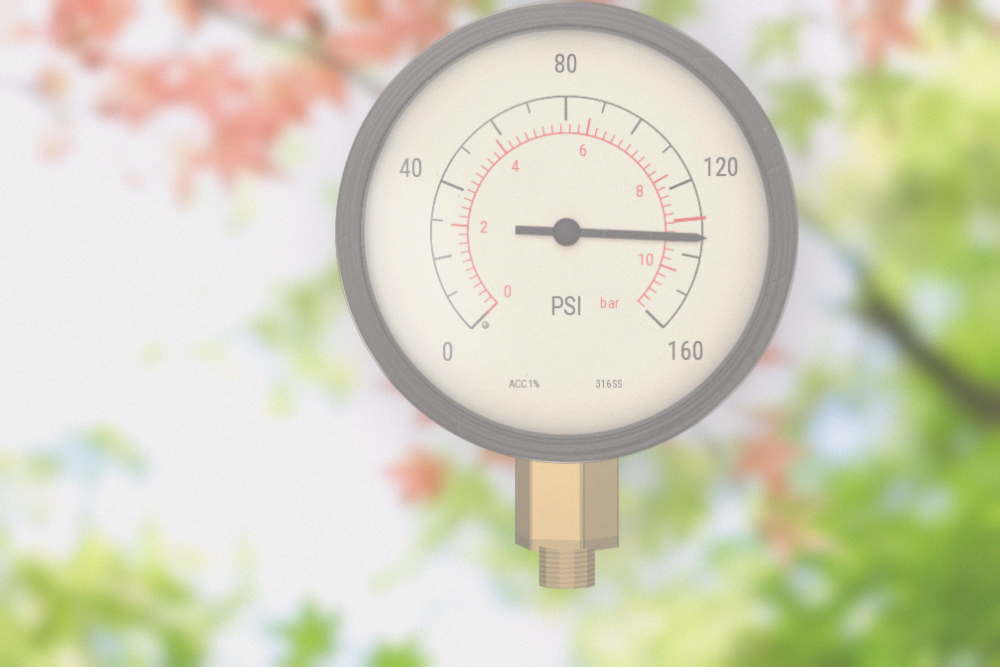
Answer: 135 psi
